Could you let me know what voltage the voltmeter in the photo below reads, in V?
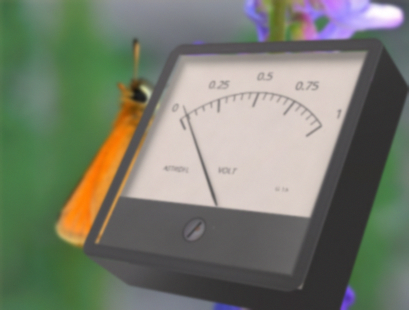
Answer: 0.05 V
